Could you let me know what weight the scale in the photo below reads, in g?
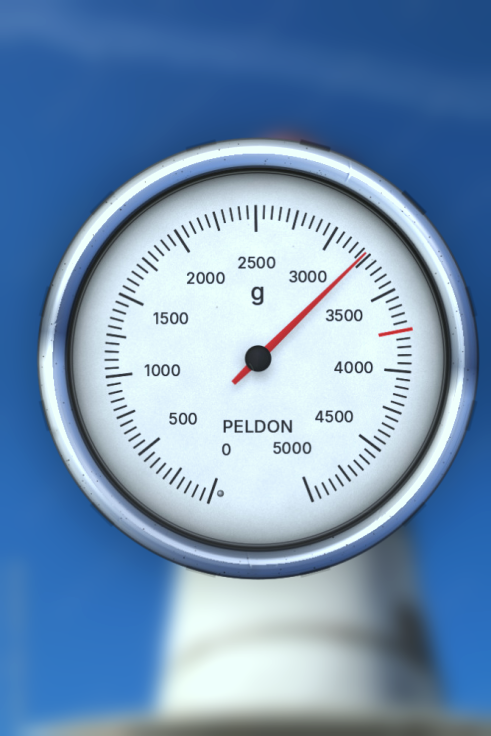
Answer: 3225 g
